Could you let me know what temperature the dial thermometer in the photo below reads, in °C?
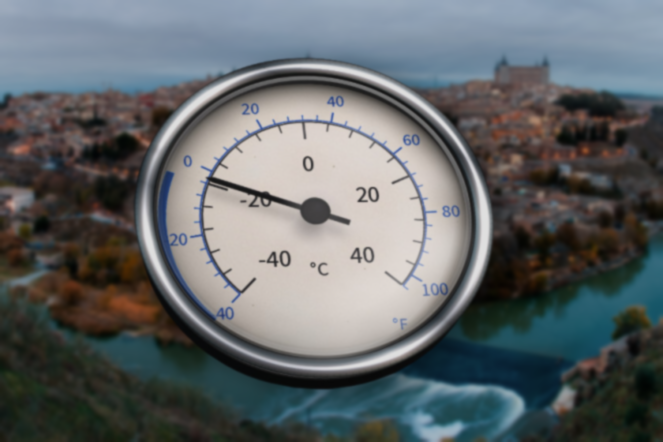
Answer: -20 °C
